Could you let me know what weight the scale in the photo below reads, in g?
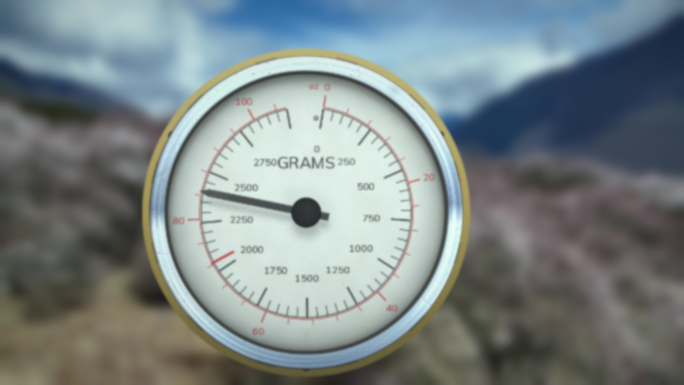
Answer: 2400 g
